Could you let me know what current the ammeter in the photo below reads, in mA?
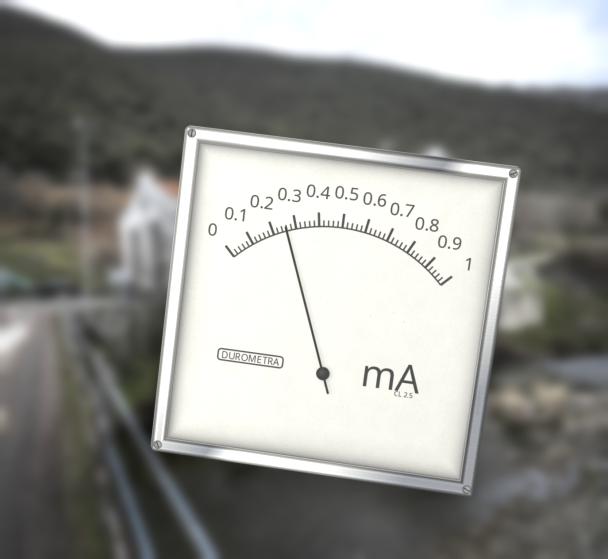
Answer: 0.26 mA
